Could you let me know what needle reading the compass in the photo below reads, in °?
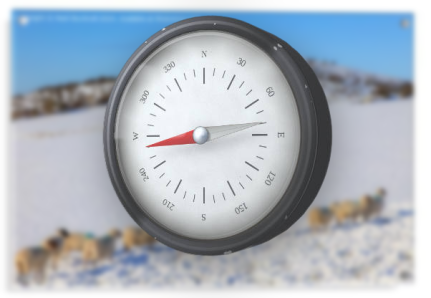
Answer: 260 °
